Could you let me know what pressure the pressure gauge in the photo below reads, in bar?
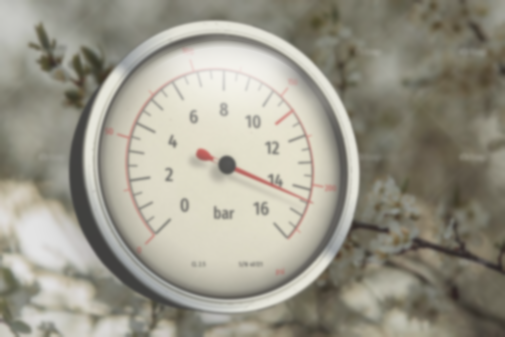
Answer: 14.5 bar
